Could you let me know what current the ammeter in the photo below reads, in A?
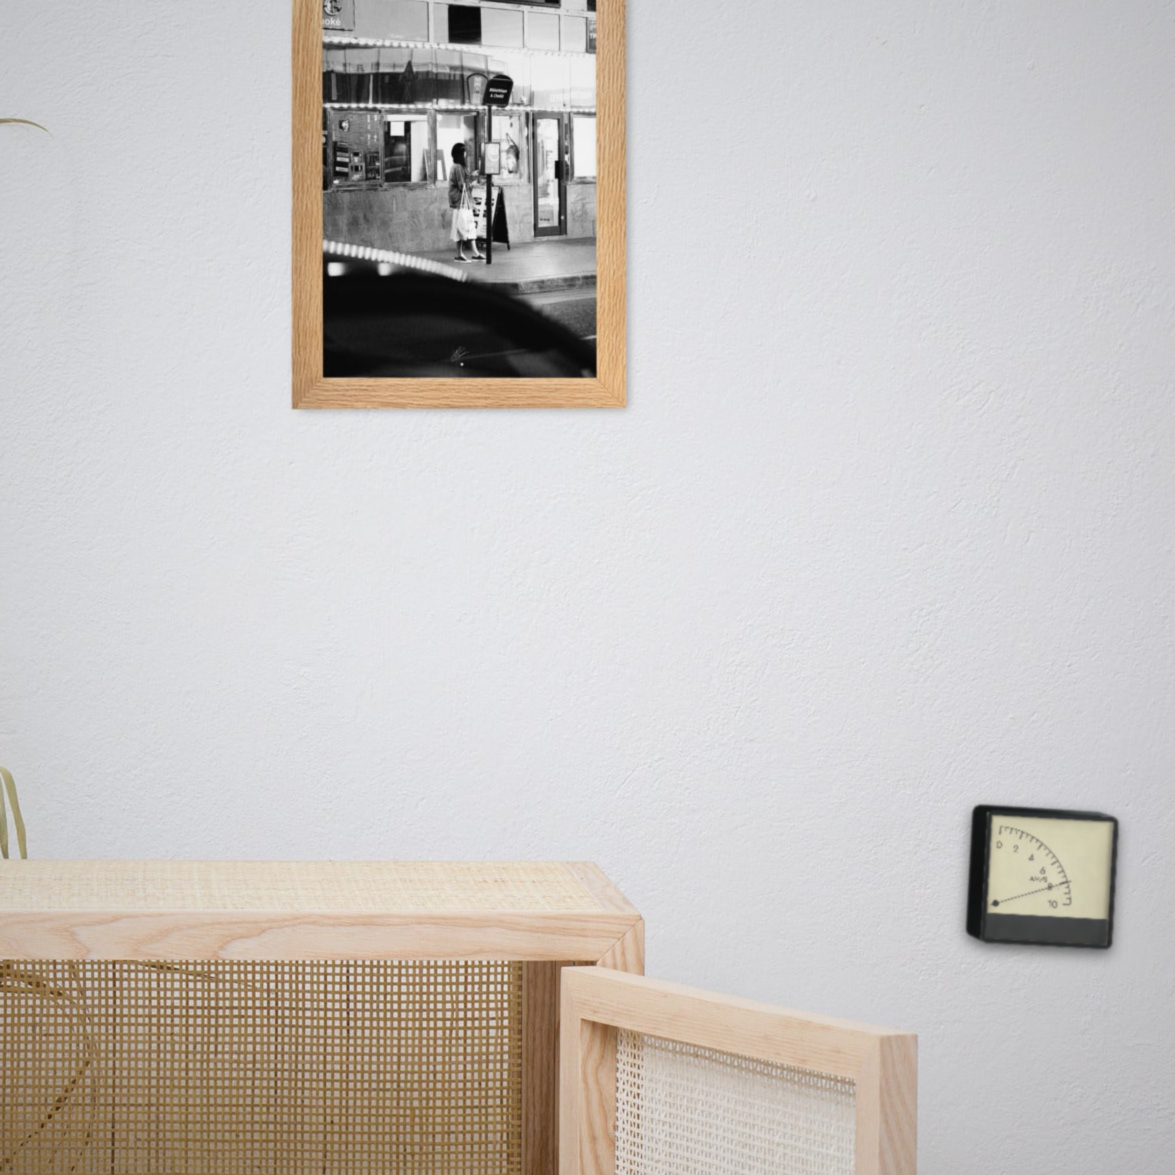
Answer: 8 A
